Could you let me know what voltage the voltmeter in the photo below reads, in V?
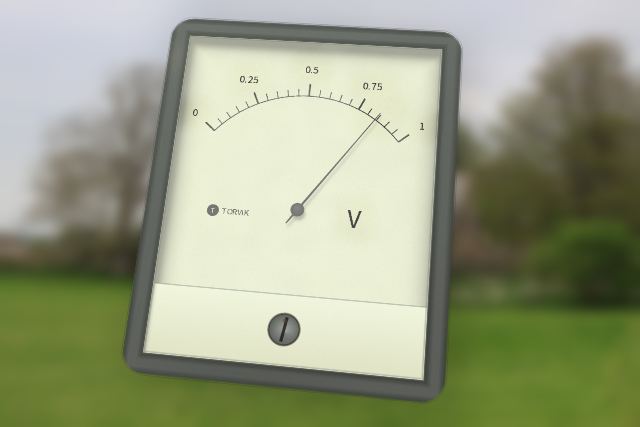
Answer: 0.85 V
